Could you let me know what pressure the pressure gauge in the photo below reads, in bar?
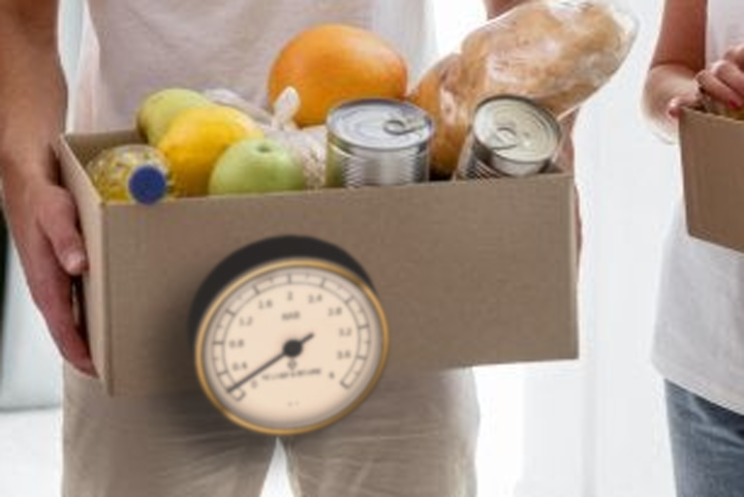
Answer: 0.2 bar
